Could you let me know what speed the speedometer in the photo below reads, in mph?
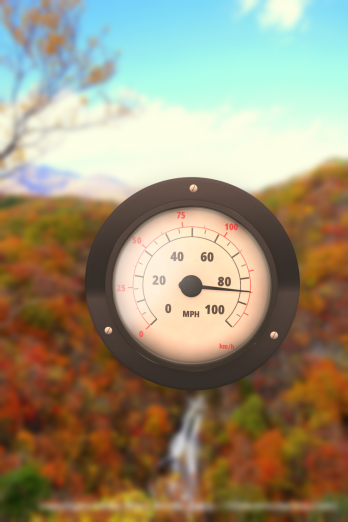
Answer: 85 mph
